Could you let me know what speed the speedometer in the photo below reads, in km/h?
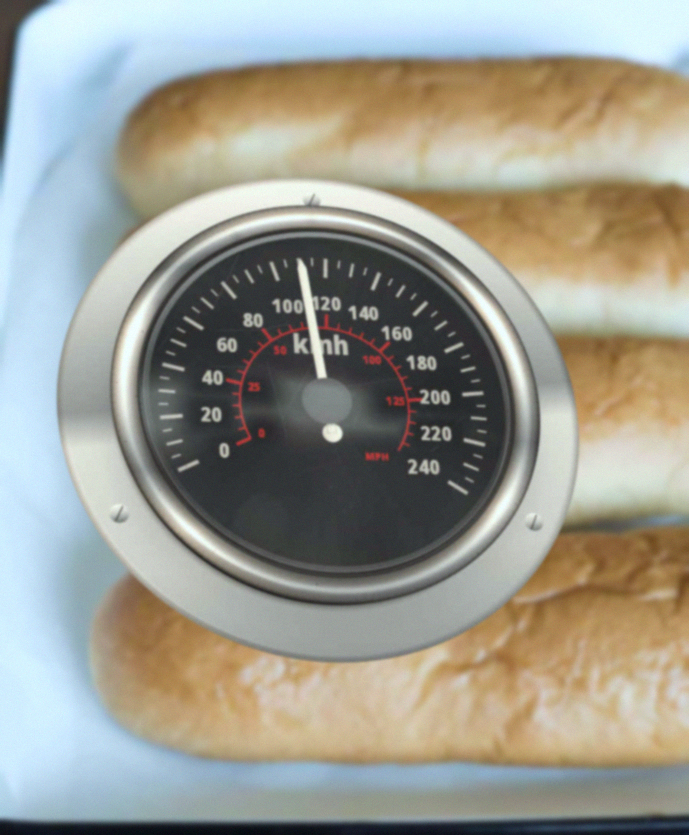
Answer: 110 km/h
